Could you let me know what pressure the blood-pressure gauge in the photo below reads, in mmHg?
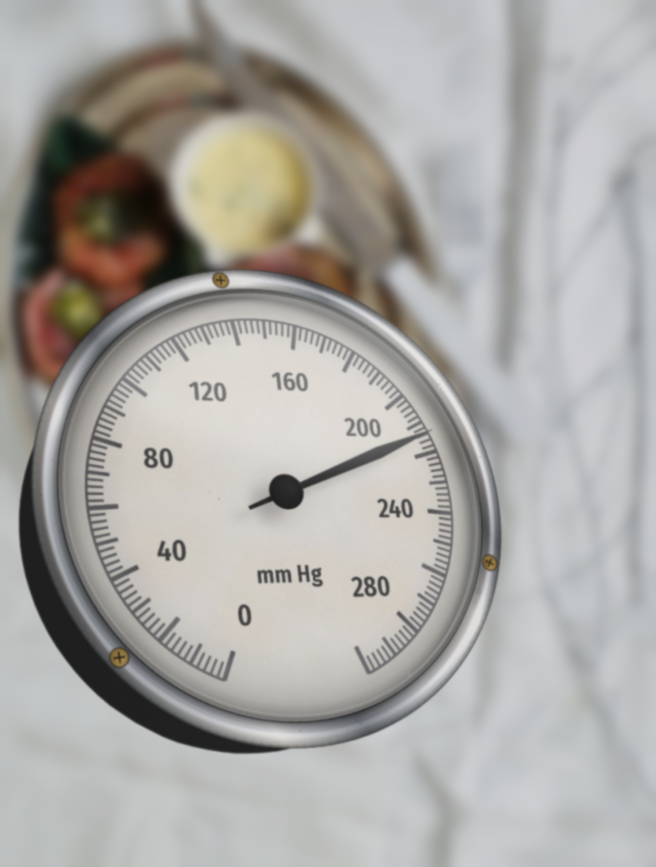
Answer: 214 mmHg
